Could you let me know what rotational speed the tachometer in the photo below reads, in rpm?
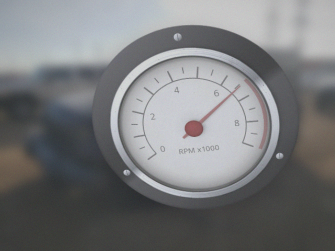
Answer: 6500 rpm
